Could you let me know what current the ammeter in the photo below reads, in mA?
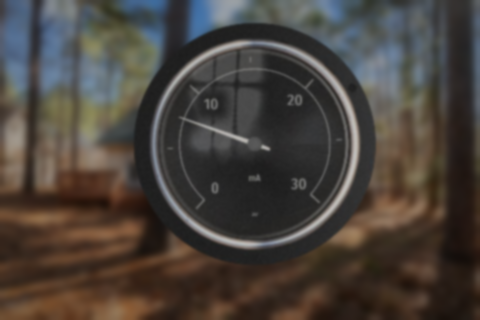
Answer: 7.5 mA
